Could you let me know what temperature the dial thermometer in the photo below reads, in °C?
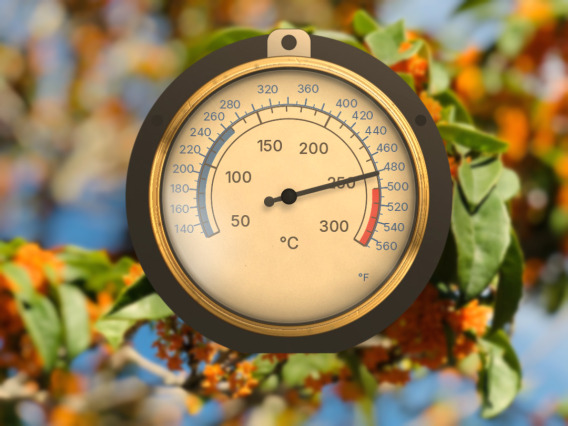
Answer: 250 °C
